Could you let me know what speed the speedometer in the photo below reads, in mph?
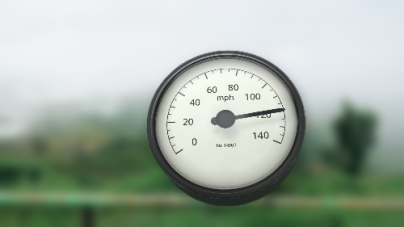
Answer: 120 mph
